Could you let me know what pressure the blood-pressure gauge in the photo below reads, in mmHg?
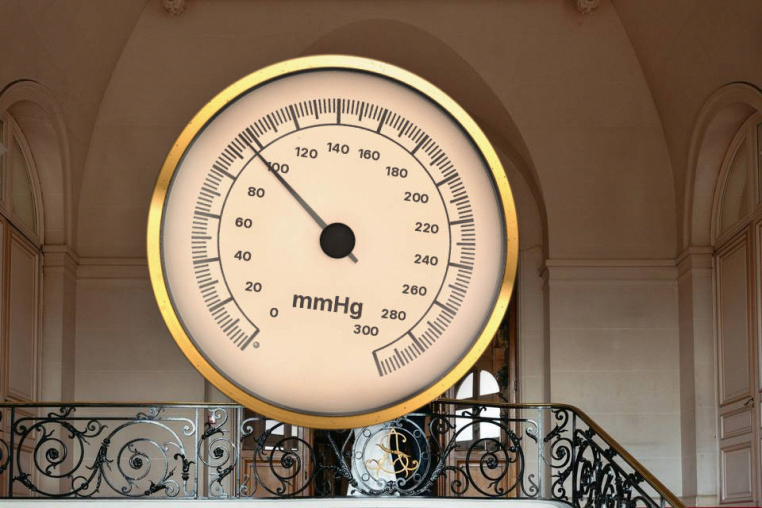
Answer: 96 mmHg
